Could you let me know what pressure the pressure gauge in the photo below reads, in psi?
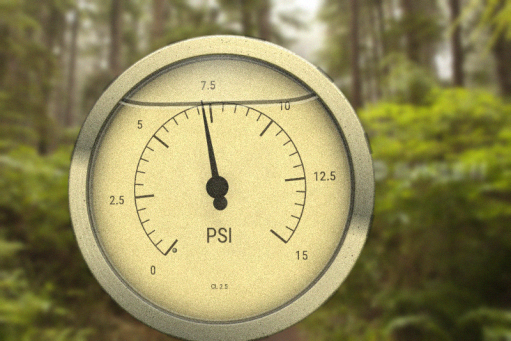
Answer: 7.25 psi
